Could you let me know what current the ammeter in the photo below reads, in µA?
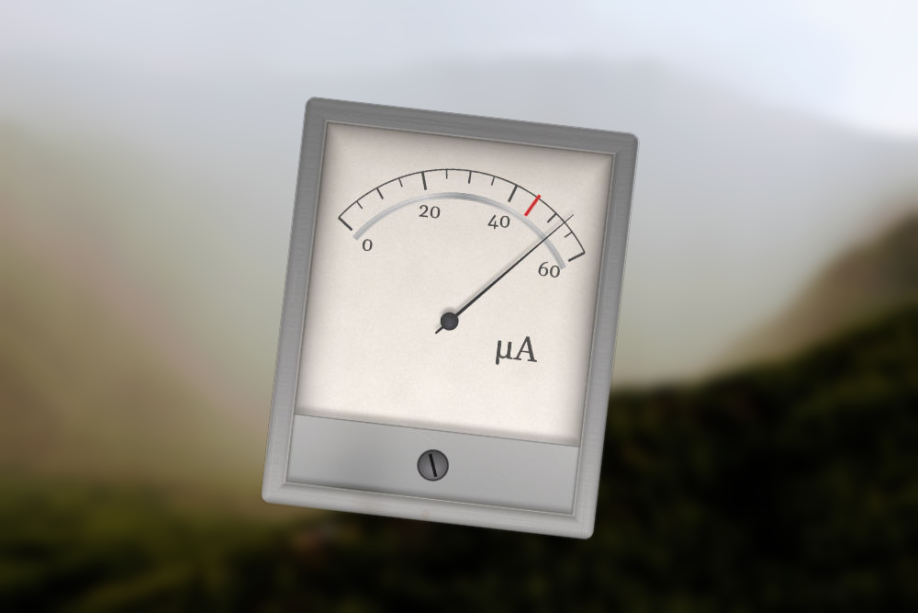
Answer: 52.5 µA
